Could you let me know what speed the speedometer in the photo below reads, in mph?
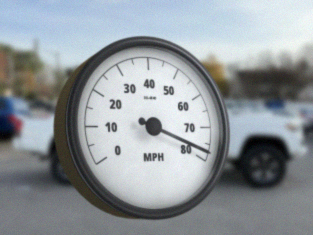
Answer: 77.5 mph
